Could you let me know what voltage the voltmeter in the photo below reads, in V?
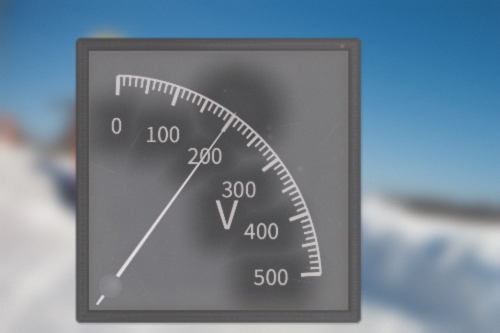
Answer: 200 V
